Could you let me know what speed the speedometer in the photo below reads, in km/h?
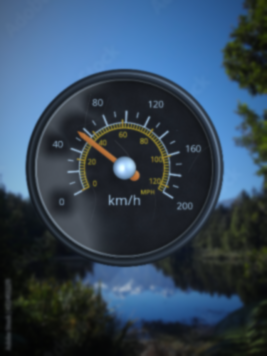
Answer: 55 km/h
